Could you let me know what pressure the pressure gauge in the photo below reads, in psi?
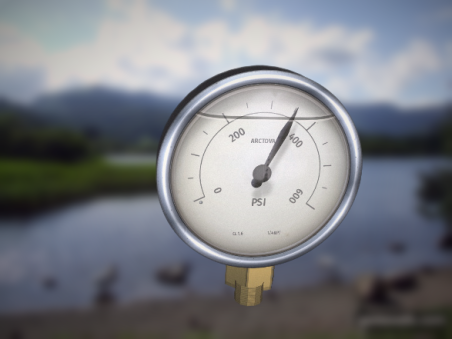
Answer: 350 psi
